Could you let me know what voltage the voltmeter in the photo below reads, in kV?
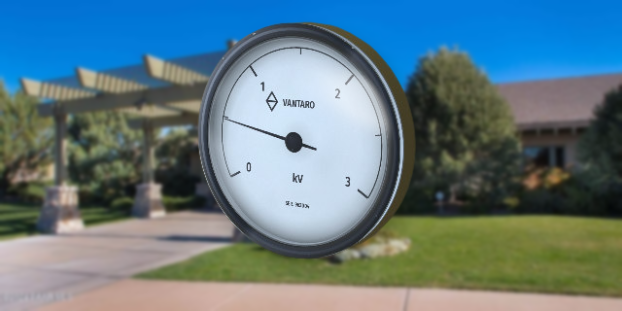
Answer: 0.5 kV
